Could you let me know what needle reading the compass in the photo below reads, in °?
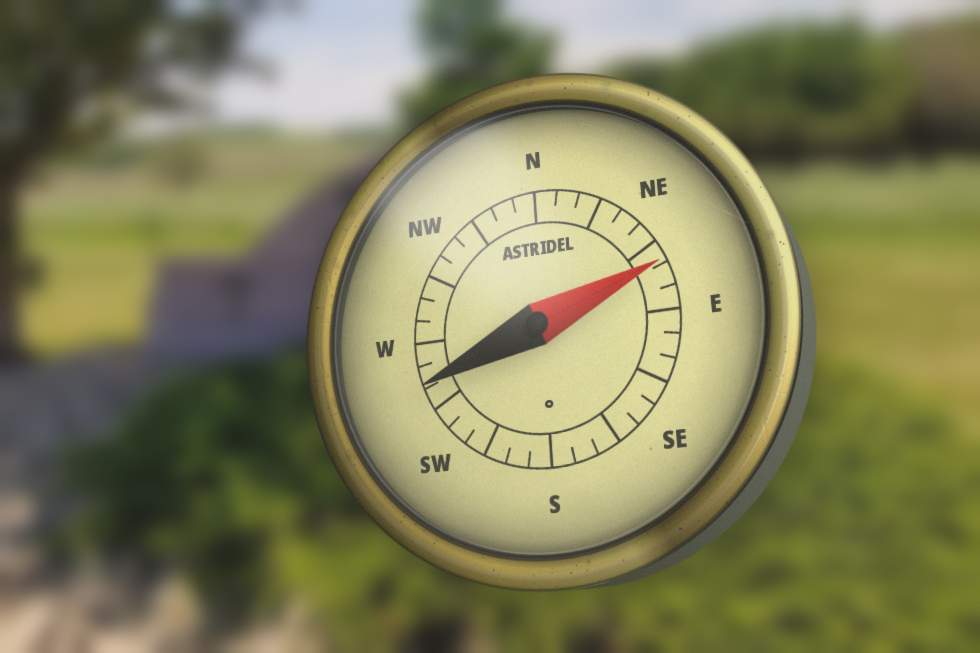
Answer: 70 °
